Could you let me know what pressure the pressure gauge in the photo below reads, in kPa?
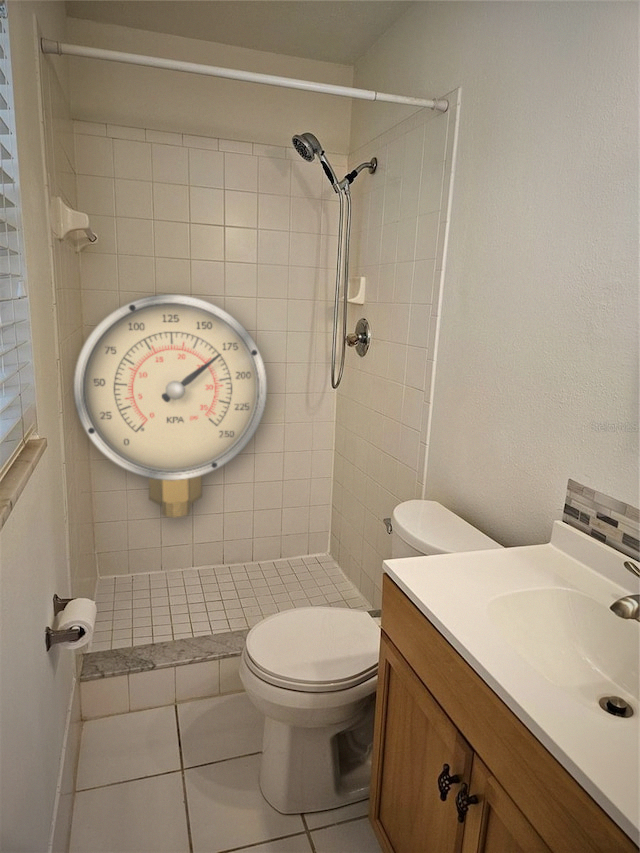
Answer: 175 kPa
